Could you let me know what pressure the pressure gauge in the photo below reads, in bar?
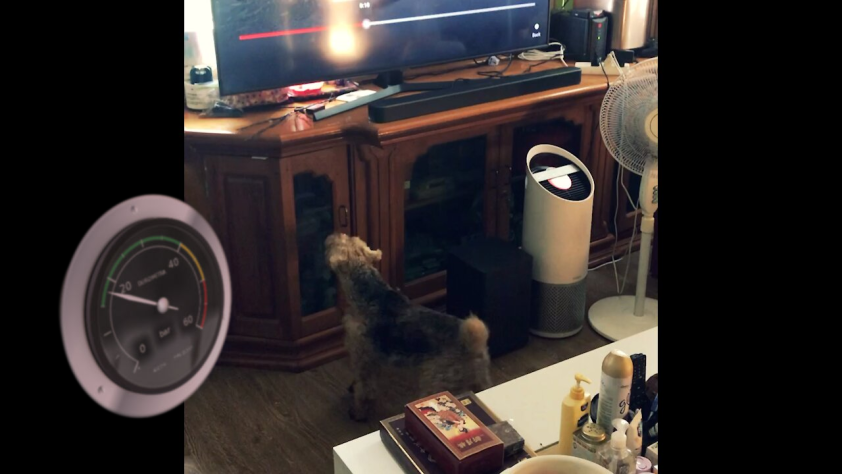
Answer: 17.5 bar
